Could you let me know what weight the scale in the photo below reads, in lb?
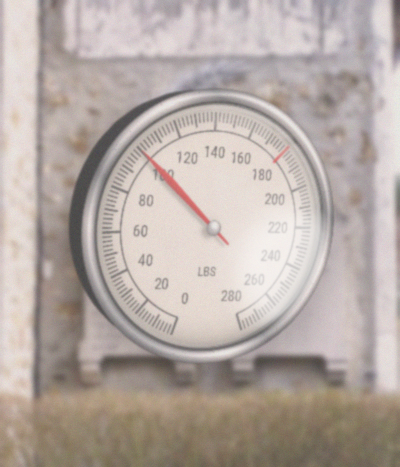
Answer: 100 lb
